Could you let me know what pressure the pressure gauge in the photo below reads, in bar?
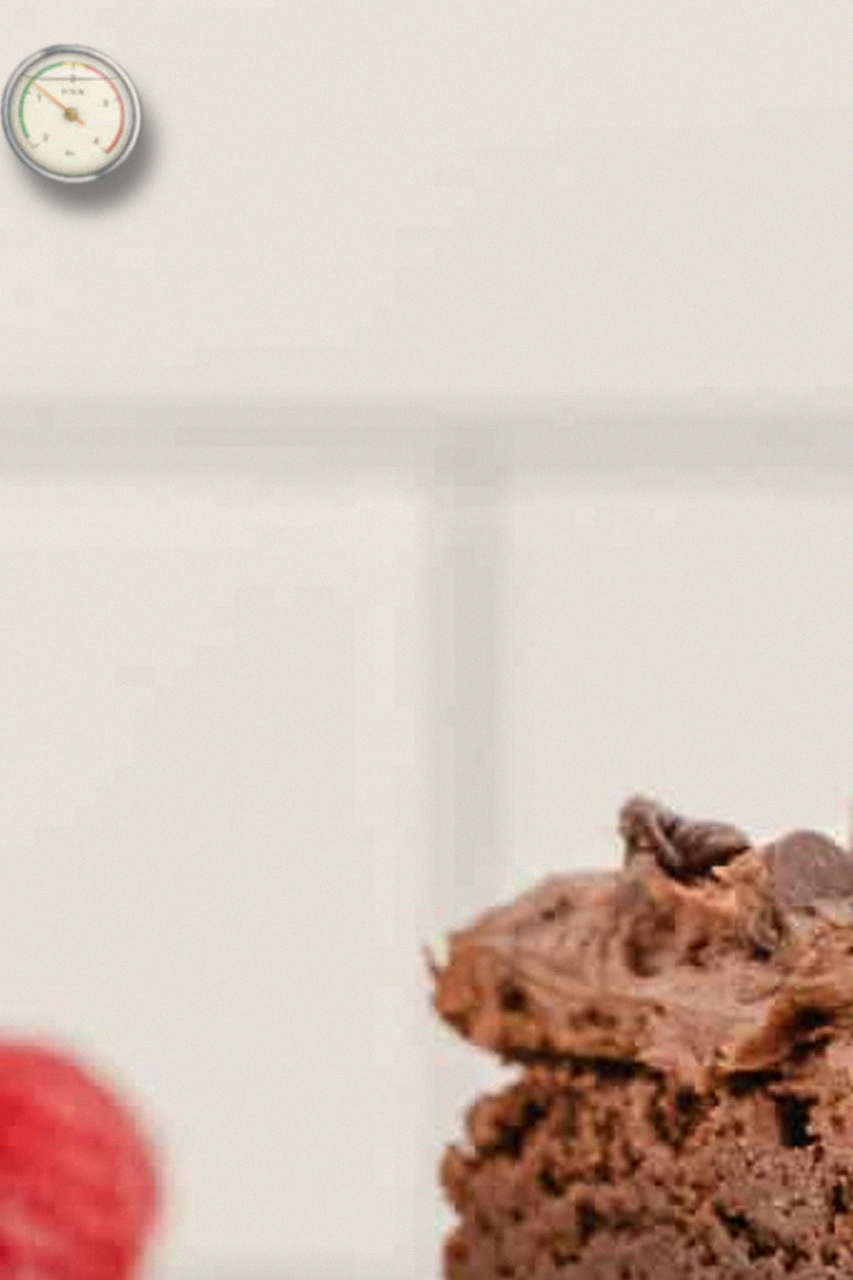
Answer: 1.2 bar
